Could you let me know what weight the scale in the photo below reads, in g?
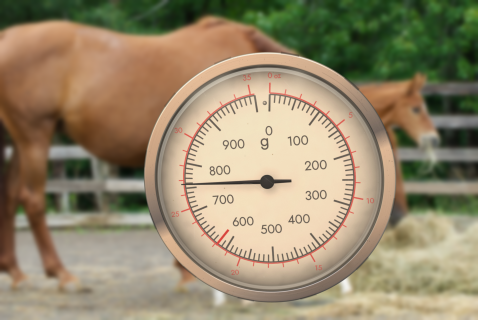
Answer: 760 g
